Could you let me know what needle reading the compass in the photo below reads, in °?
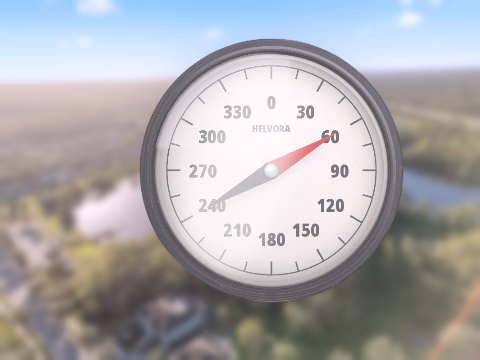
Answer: 60 °
